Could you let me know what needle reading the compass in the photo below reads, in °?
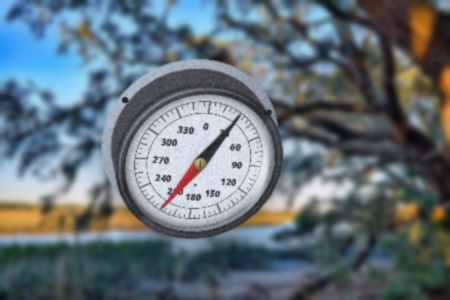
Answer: 210 °
